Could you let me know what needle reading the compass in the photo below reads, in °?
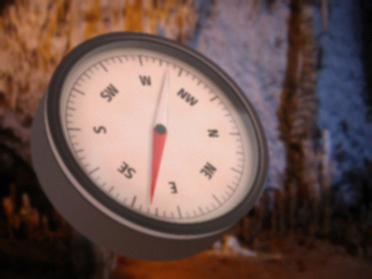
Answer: 110 °
